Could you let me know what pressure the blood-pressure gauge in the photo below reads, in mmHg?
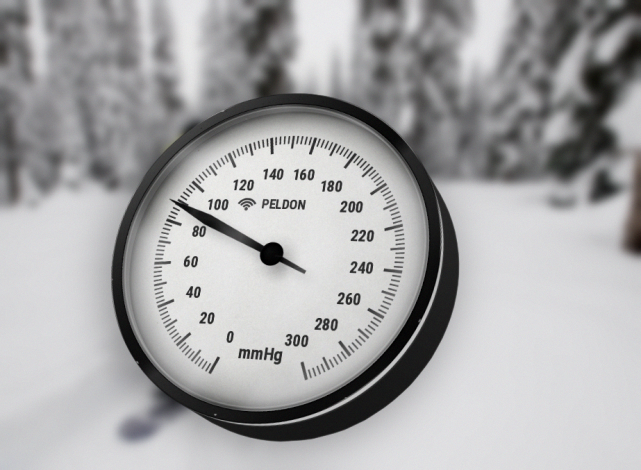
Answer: 88 mmHg
